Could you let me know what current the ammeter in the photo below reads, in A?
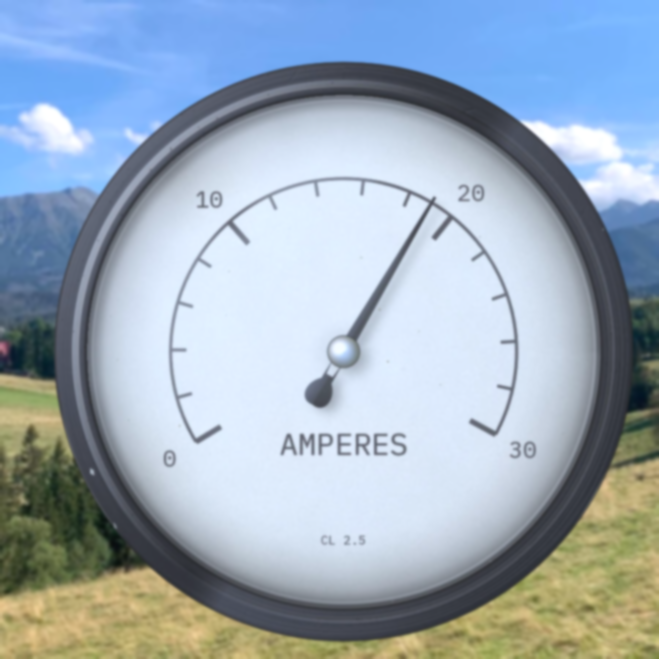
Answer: 19 A
